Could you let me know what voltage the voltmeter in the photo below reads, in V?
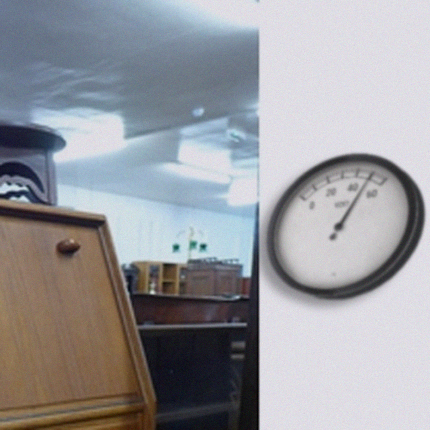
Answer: 50 V
